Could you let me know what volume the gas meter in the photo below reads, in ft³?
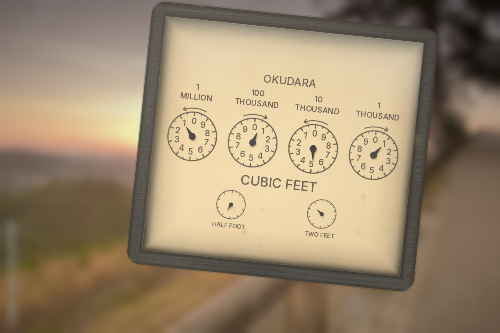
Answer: 105100 ft³
